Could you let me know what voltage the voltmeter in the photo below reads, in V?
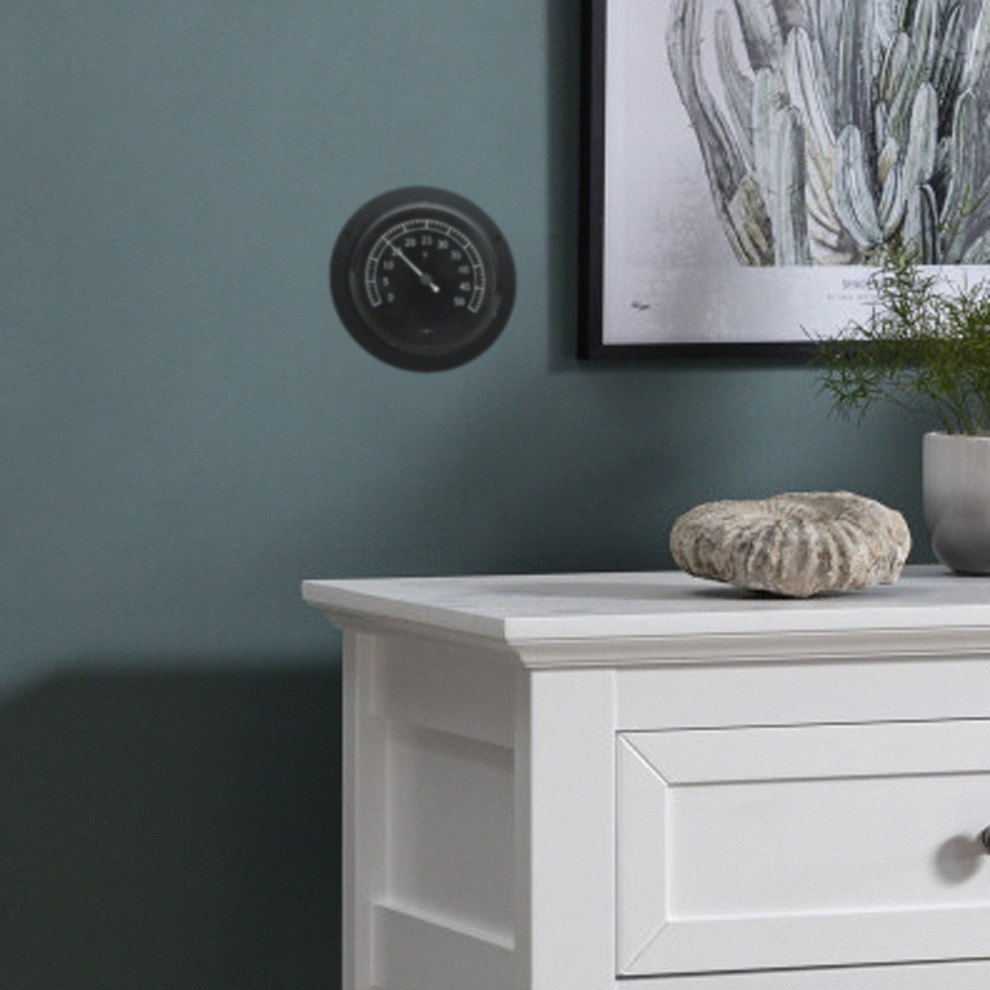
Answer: 15 V
